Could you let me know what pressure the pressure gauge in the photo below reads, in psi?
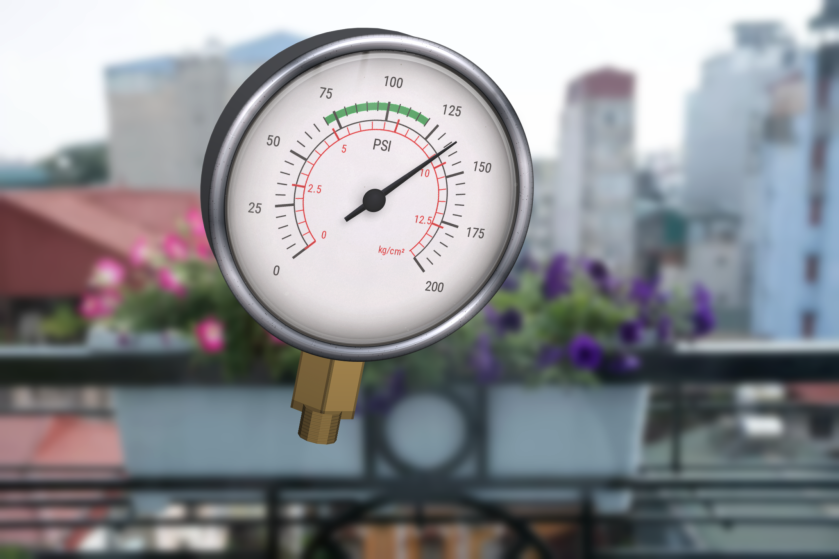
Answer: 135 psi
